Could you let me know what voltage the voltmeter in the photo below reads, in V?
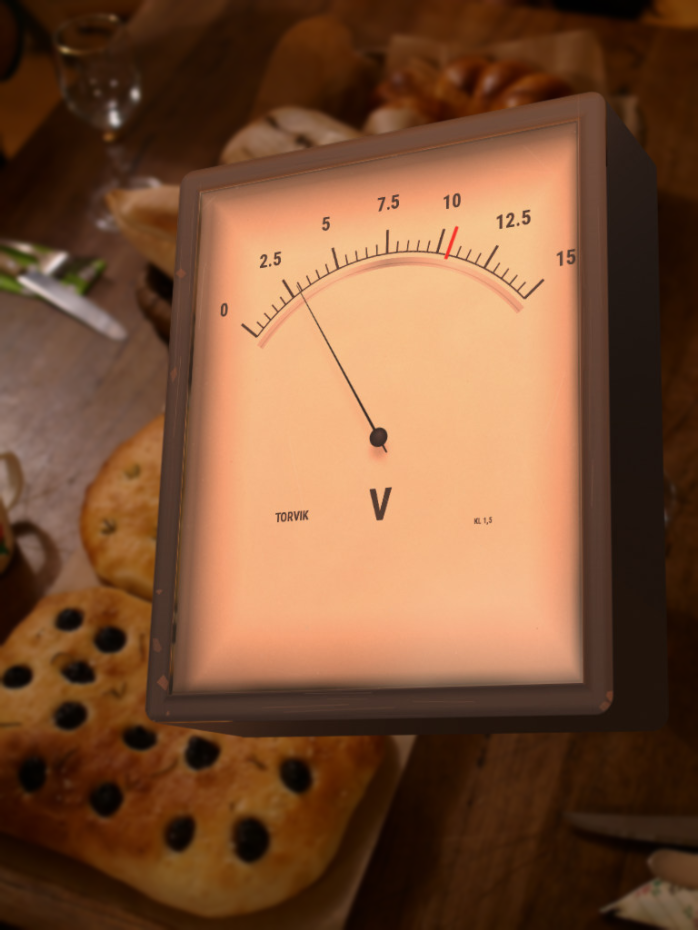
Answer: 3 V
